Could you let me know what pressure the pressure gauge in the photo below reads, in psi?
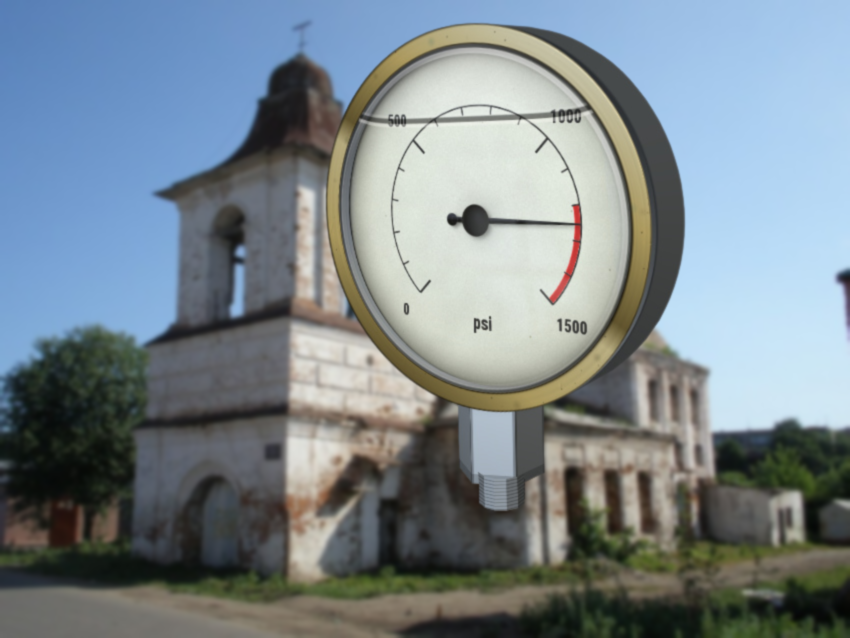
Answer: 1250 psi
